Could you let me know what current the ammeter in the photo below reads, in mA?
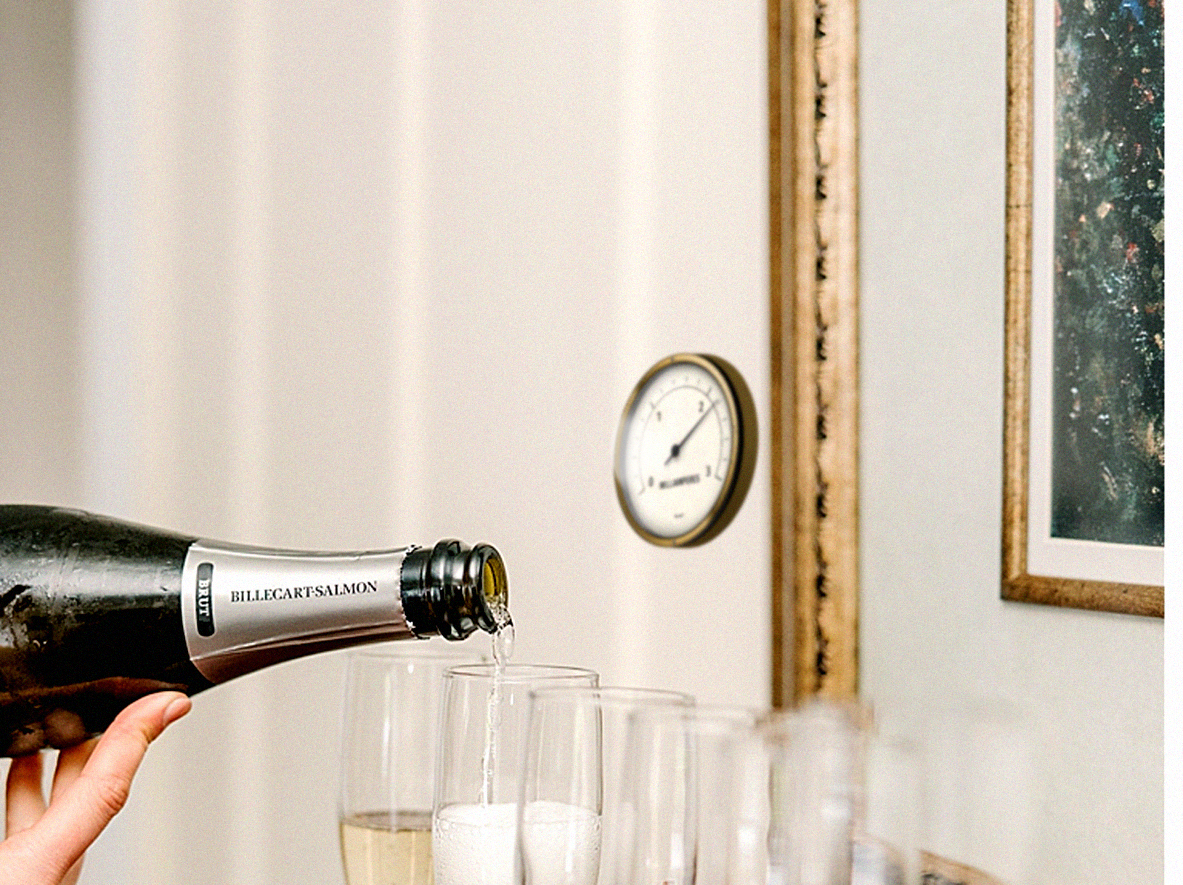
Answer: 2.2 mA
